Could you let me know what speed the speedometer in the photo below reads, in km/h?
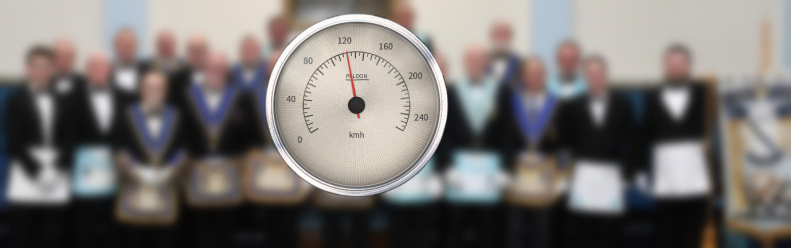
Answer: 120 km/h
